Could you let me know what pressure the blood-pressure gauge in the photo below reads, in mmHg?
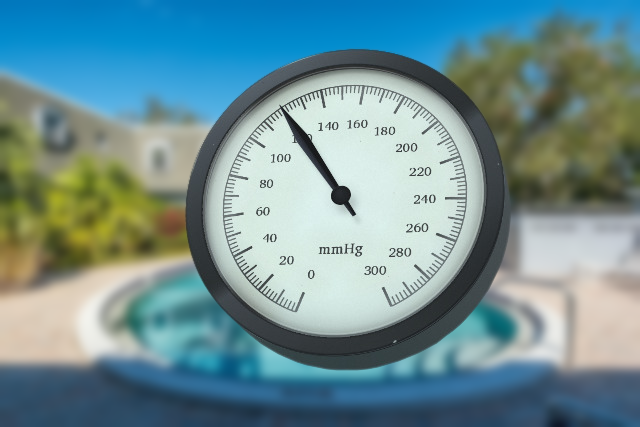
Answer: 120 mmHg
